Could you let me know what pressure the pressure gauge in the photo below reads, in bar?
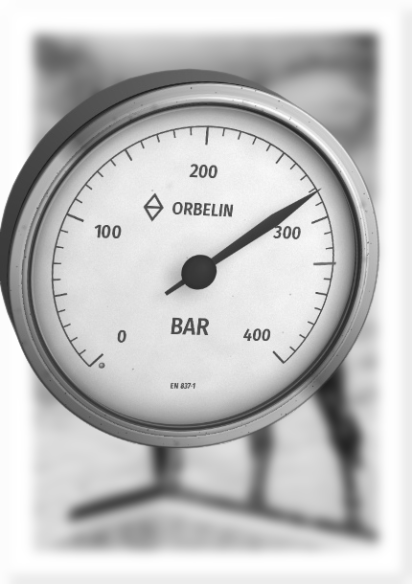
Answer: 280 bar
